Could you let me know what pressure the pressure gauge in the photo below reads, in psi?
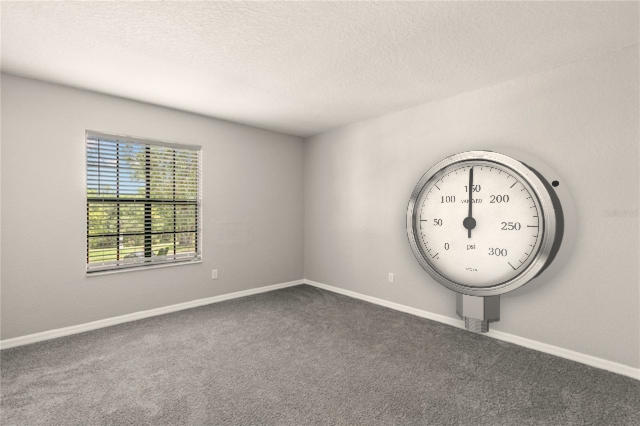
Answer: 150 psi
